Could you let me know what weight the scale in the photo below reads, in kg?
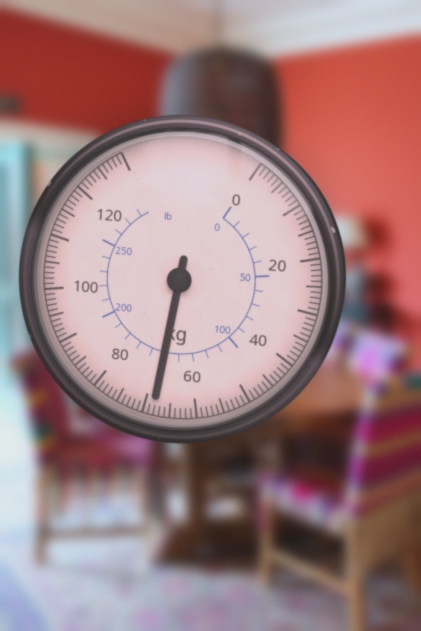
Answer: 68 kg
